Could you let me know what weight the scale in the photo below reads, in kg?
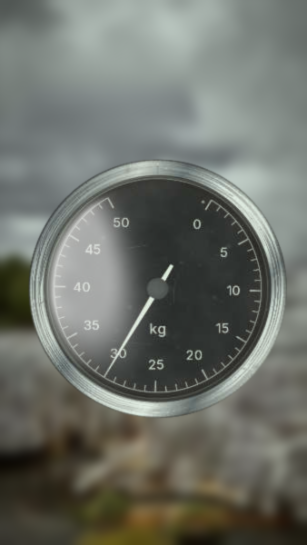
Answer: 30 kg
